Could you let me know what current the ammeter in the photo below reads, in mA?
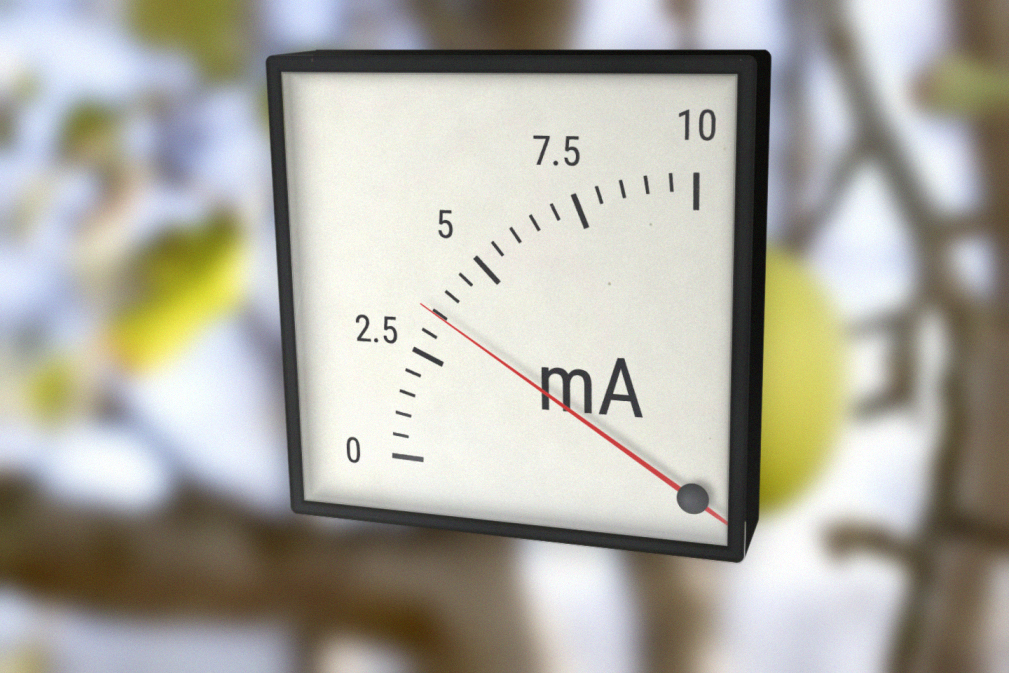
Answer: 3.5 mA
